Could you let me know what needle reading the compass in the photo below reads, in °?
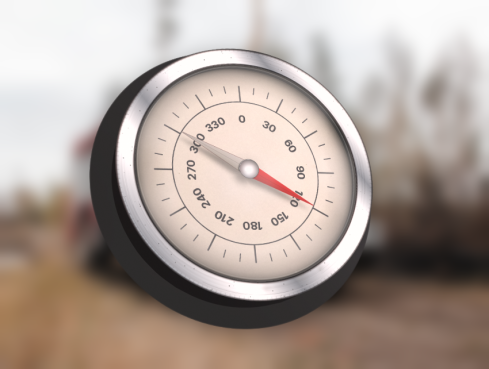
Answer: 120 °
